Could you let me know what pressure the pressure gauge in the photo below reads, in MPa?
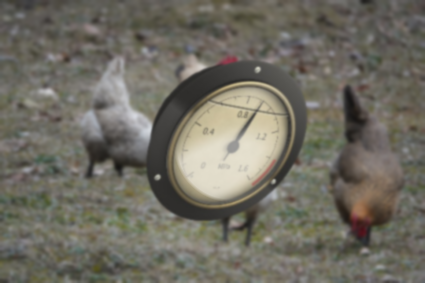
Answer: 0.9 MPa
